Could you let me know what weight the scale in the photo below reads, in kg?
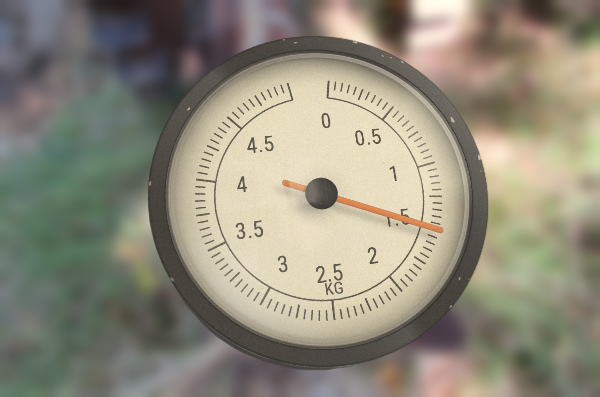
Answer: 1.5 kg
